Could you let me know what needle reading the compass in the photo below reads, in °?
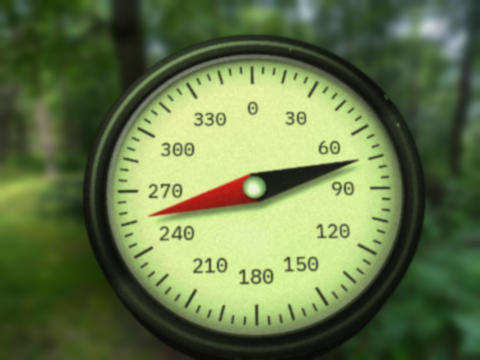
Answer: 255 °
